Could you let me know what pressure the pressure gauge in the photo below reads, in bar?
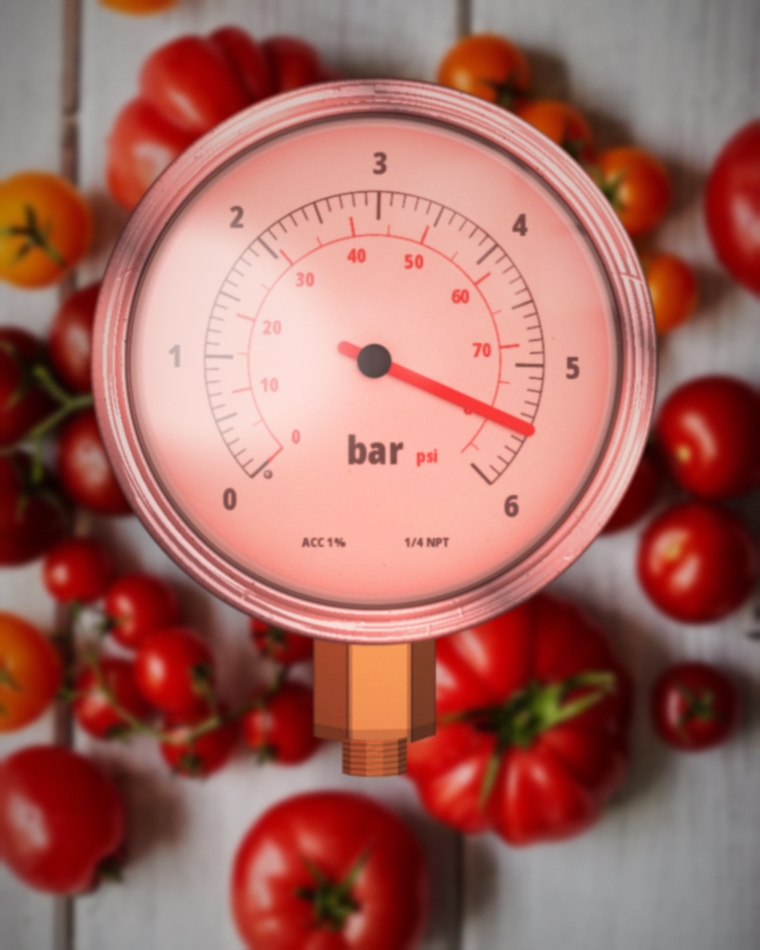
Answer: 5.5 bar
